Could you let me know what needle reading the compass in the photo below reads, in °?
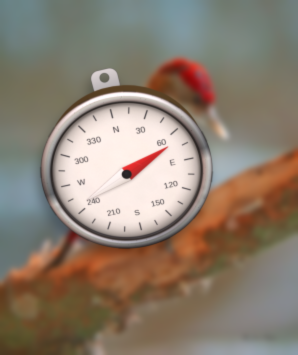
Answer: 67.5 °
